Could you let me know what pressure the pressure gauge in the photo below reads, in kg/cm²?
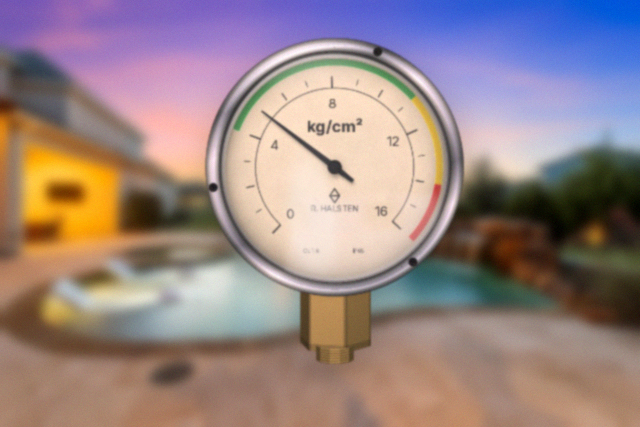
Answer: 5 kg/cm²
